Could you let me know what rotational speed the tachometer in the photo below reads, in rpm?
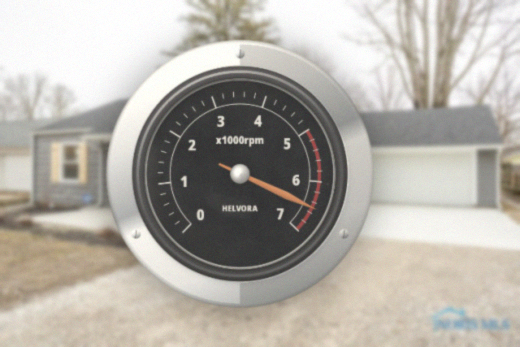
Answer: 6500 rpm
